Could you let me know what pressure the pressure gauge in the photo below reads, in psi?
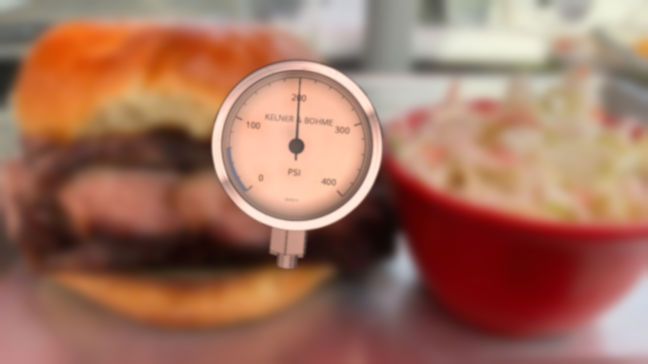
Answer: 200 psi
